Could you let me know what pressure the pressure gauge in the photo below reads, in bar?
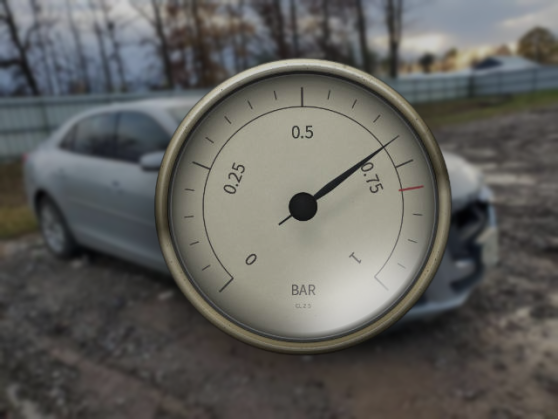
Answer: 0.7 bar
